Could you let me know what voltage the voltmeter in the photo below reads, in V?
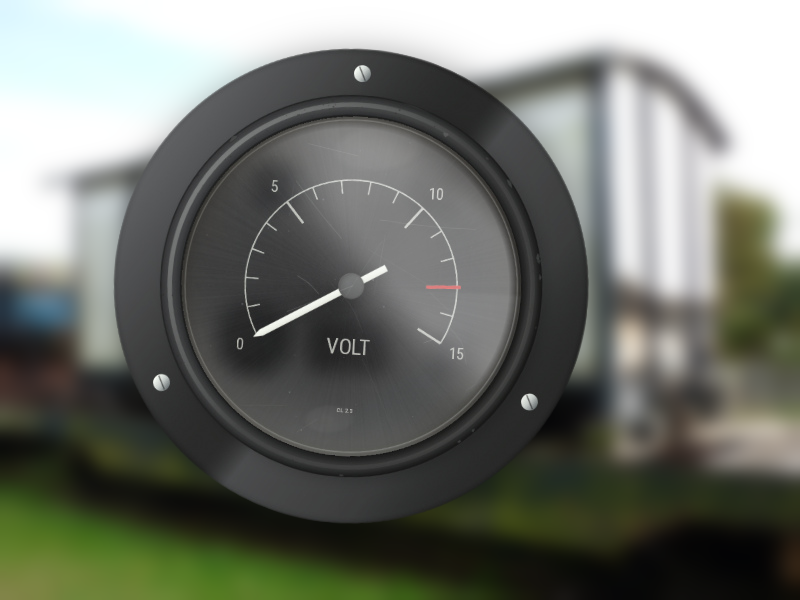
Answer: 0 V
